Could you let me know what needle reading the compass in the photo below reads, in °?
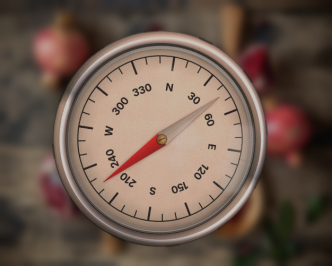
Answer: 225 °
